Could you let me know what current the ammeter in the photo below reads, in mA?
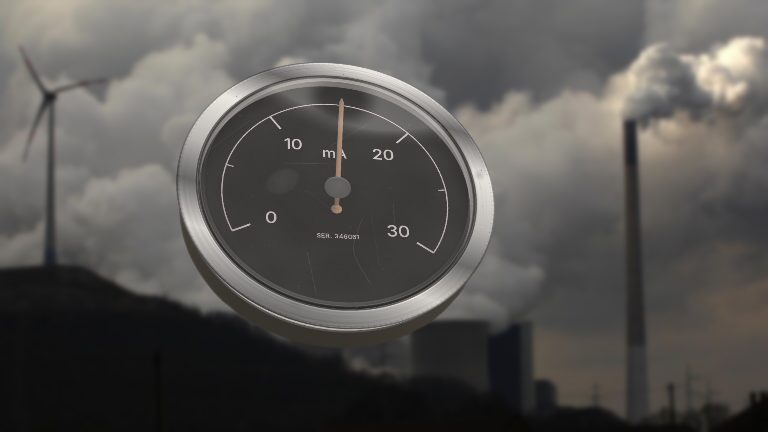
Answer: 15 mA
